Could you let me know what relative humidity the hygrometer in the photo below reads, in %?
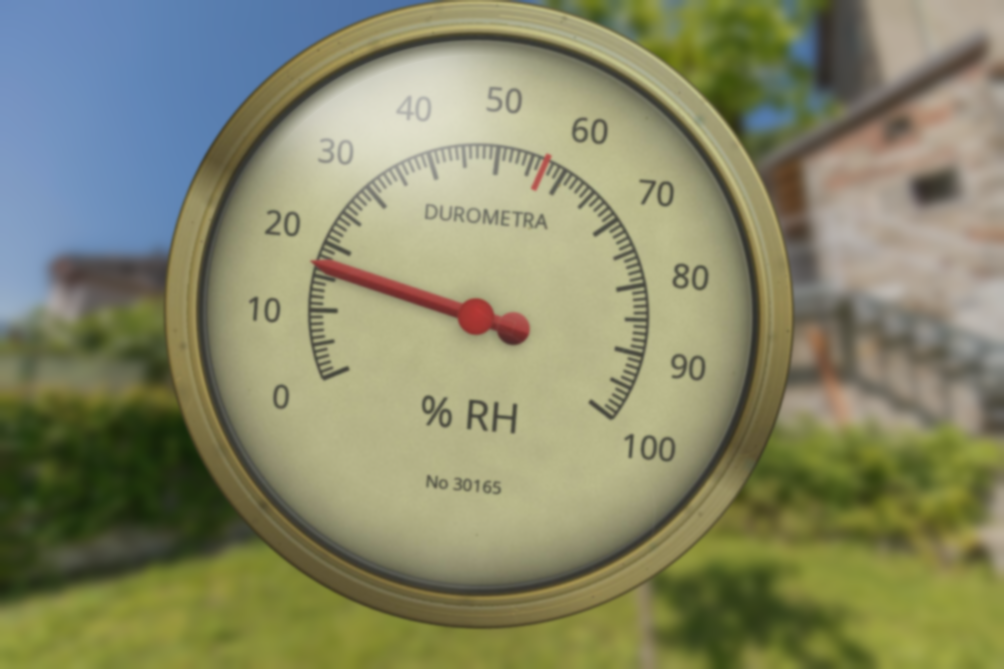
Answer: 17 %
